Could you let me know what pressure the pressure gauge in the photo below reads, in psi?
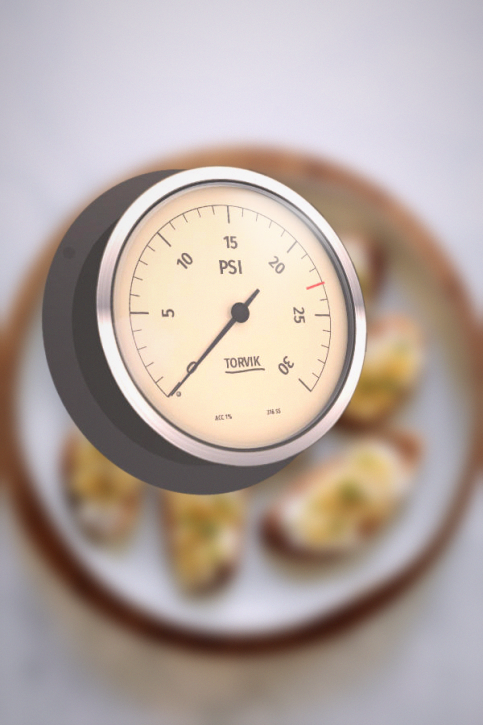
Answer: 0 psi
